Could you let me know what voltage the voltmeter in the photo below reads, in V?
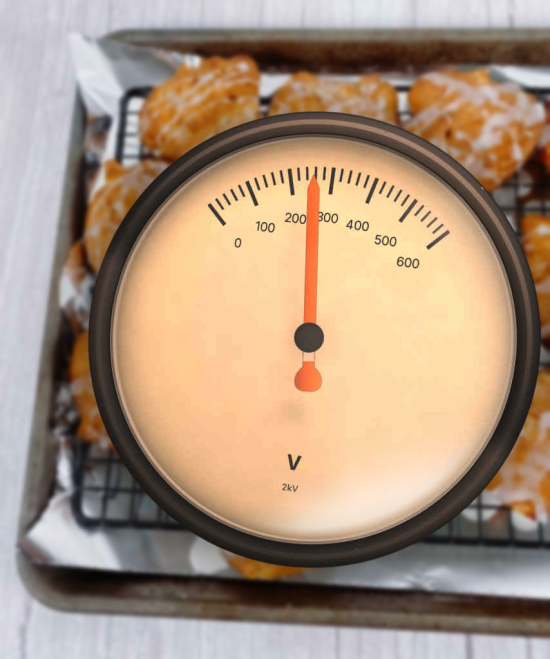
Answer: 260 V
